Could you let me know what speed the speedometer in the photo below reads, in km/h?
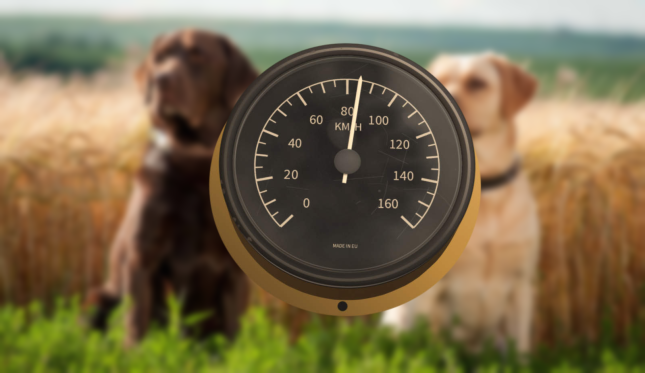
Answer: 85 km/h
